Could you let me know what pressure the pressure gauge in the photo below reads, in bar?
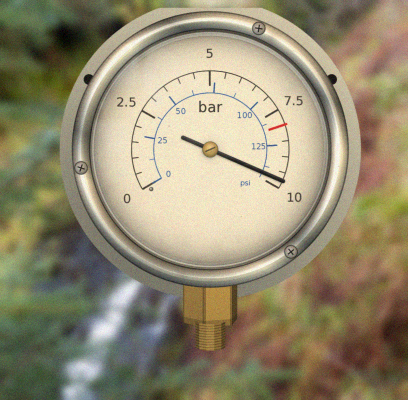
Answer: 9.75 bar
